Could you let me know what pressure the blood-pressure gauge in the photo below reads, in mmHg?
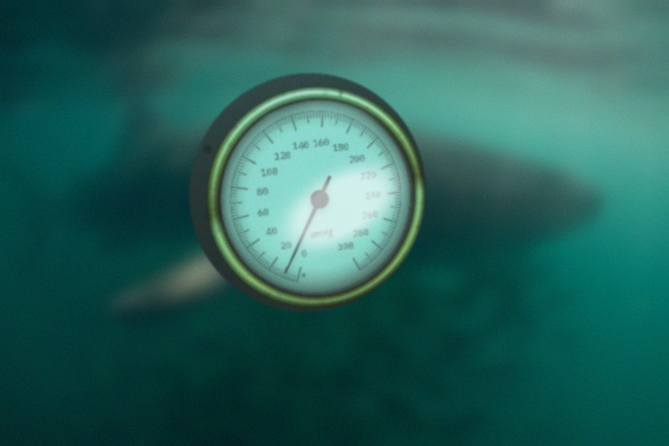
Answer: 10 mmHg
